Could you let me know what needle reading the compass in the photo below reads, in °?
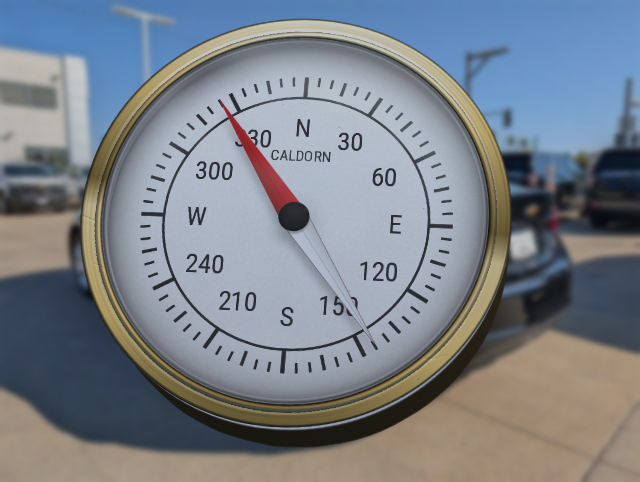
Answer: 325 °
